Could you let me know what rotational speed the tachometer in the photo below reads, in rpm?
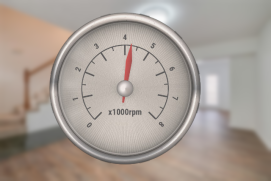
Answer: 4250 rpm
